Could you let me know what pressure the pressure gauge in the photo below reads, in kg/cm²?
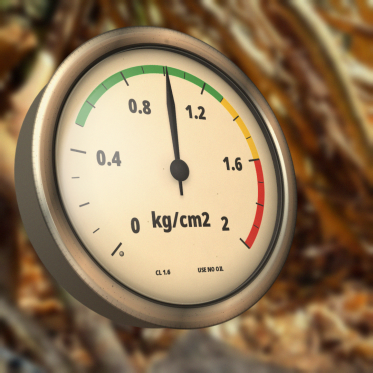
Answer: 1 kg/cm²
